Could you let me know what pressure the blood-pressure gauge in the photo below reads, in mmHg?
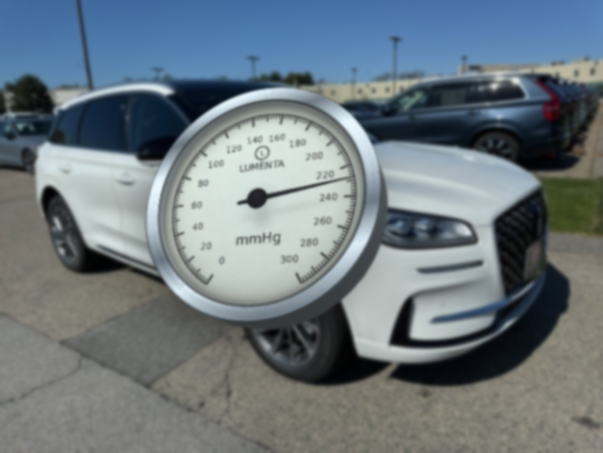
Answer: 230 mmHg
